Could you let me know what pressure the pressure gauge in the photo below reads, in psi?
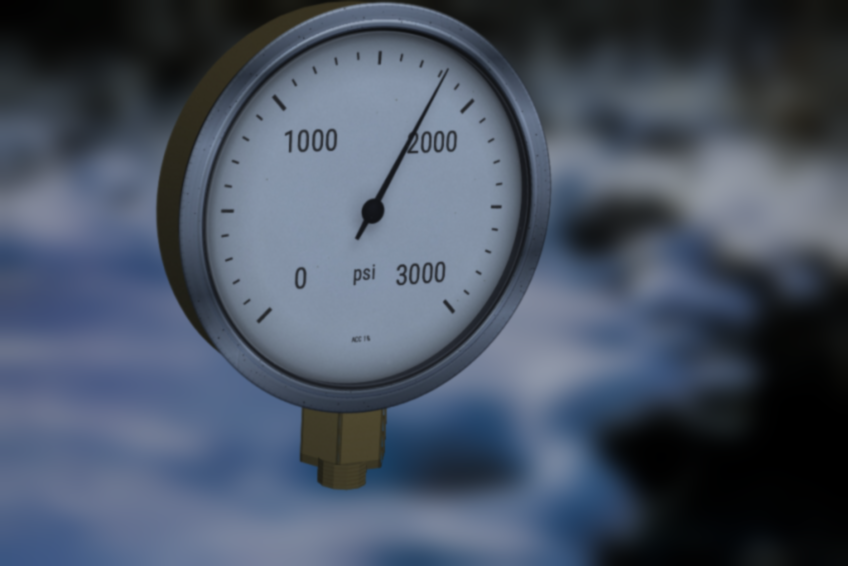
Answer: 1800 psi
